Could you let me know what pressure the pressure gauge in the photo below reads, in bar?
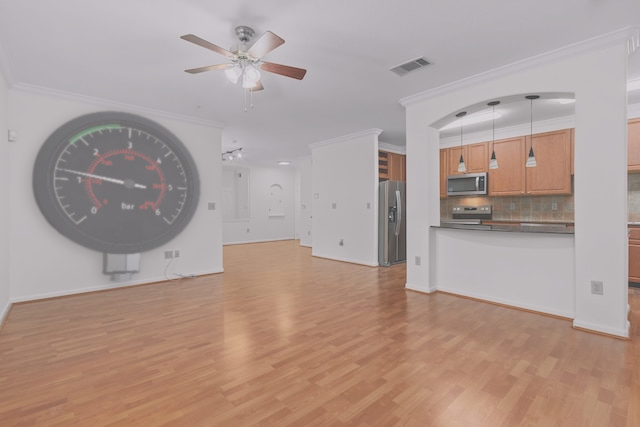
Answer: 1.2 bar
